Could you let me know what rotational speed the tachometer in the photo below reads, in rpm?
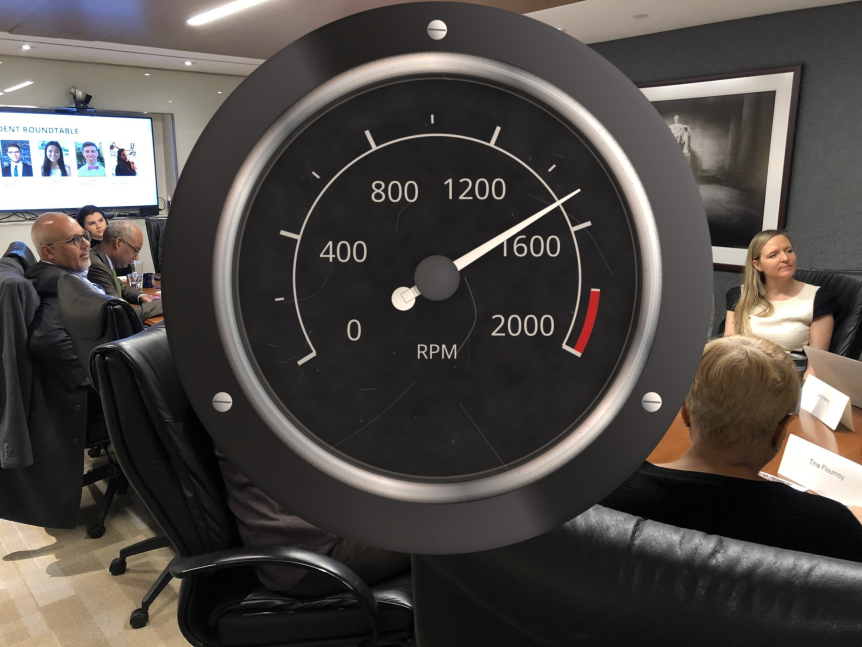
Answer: 1500 rpm
